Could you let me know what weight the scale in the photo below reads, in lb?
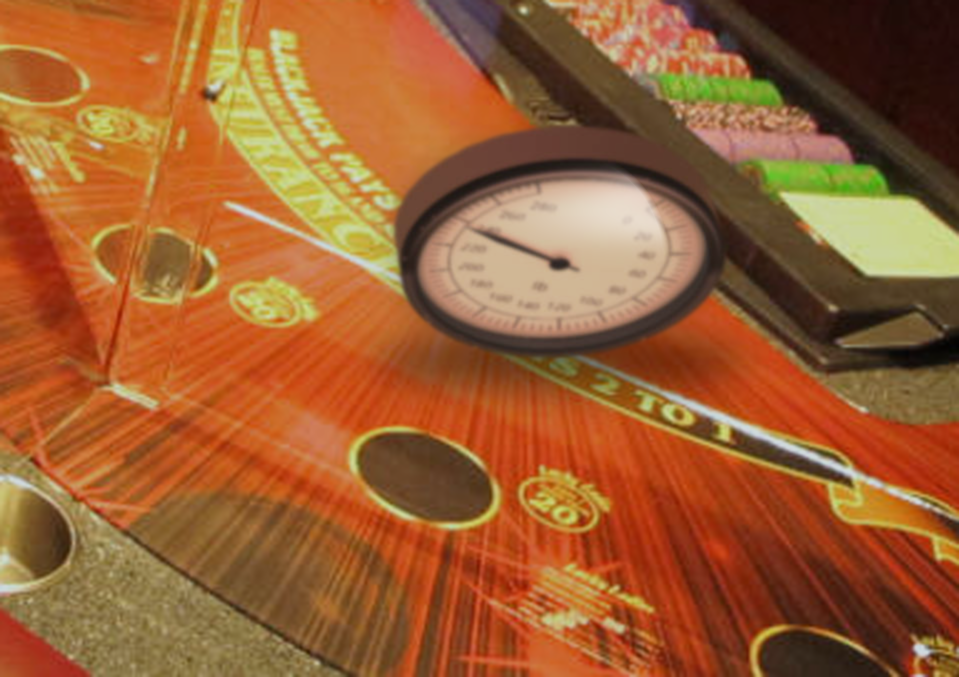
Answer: 240 lb
